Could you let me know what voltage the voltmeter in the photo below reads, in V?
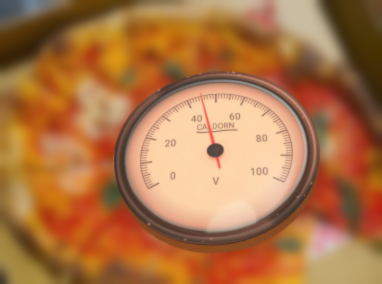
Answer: 45 V
